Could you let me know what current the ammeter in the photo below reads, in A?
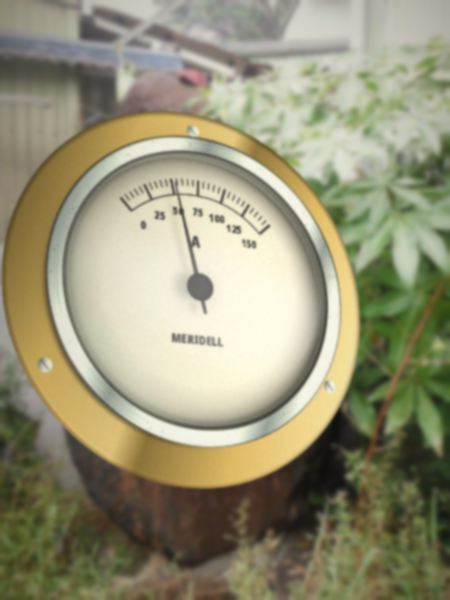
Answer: 50 A
